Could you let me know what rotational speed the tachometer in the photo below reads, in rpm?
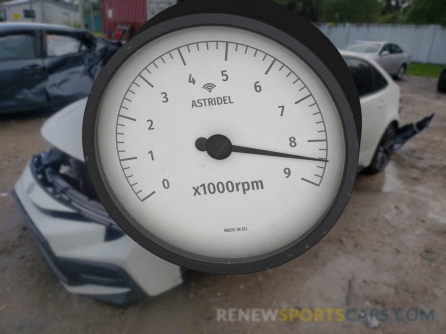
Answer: 8400 rpm
